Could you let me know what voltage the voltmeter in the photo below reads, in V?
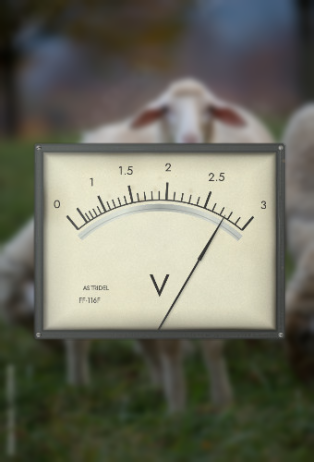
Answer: 2.75 V
